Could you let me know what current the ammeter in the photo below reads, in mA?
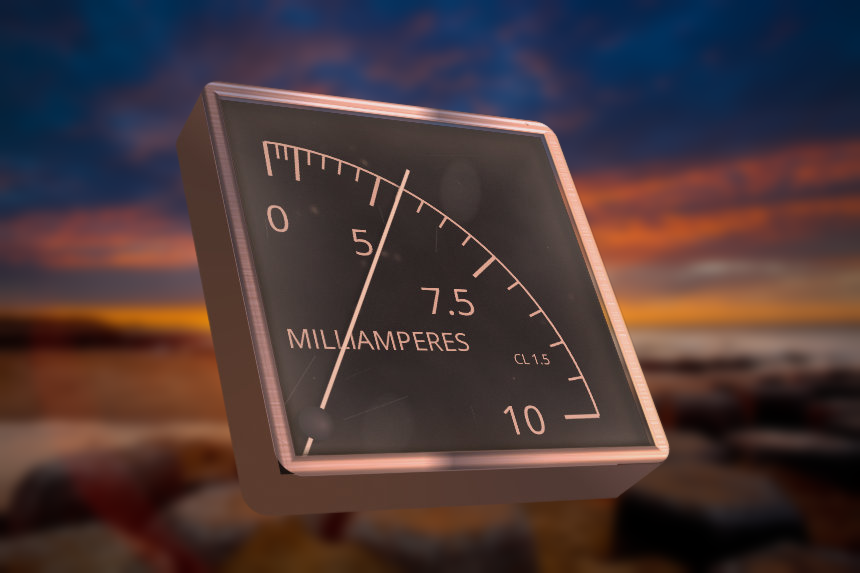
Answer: 5.5 mA
